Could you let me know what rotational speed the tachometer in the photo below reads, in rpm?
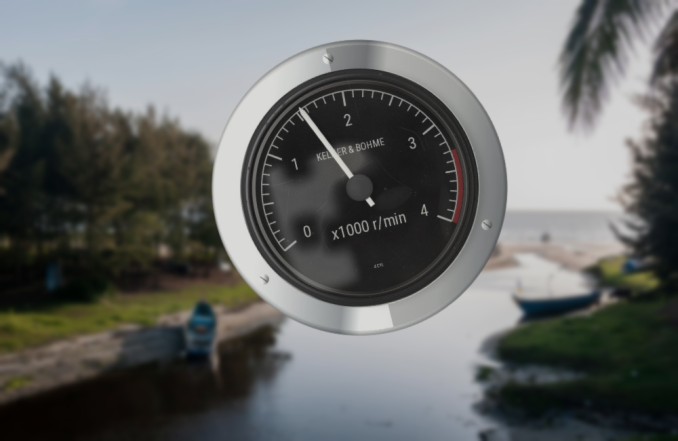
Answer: 1550 rpm
